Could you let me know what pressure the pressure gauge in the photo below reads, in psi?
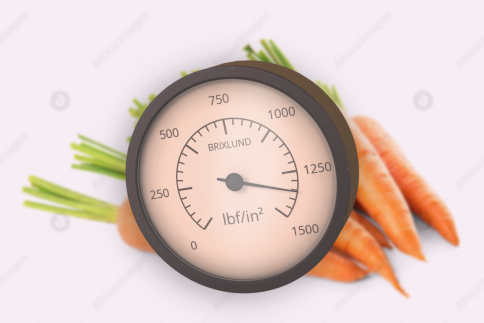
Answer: 1350 psi
